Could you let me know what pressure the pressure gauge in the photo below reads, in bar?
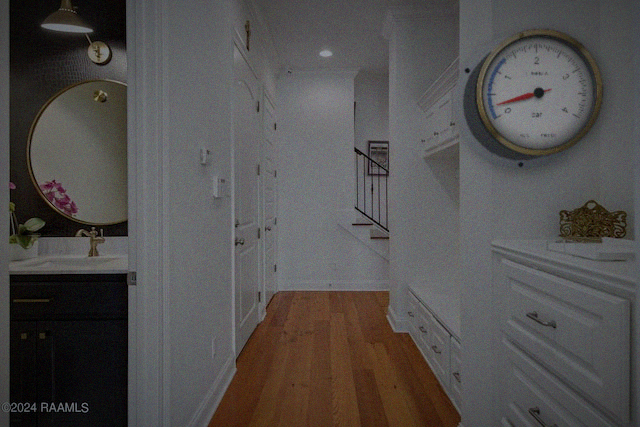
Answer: 0.25 bar
